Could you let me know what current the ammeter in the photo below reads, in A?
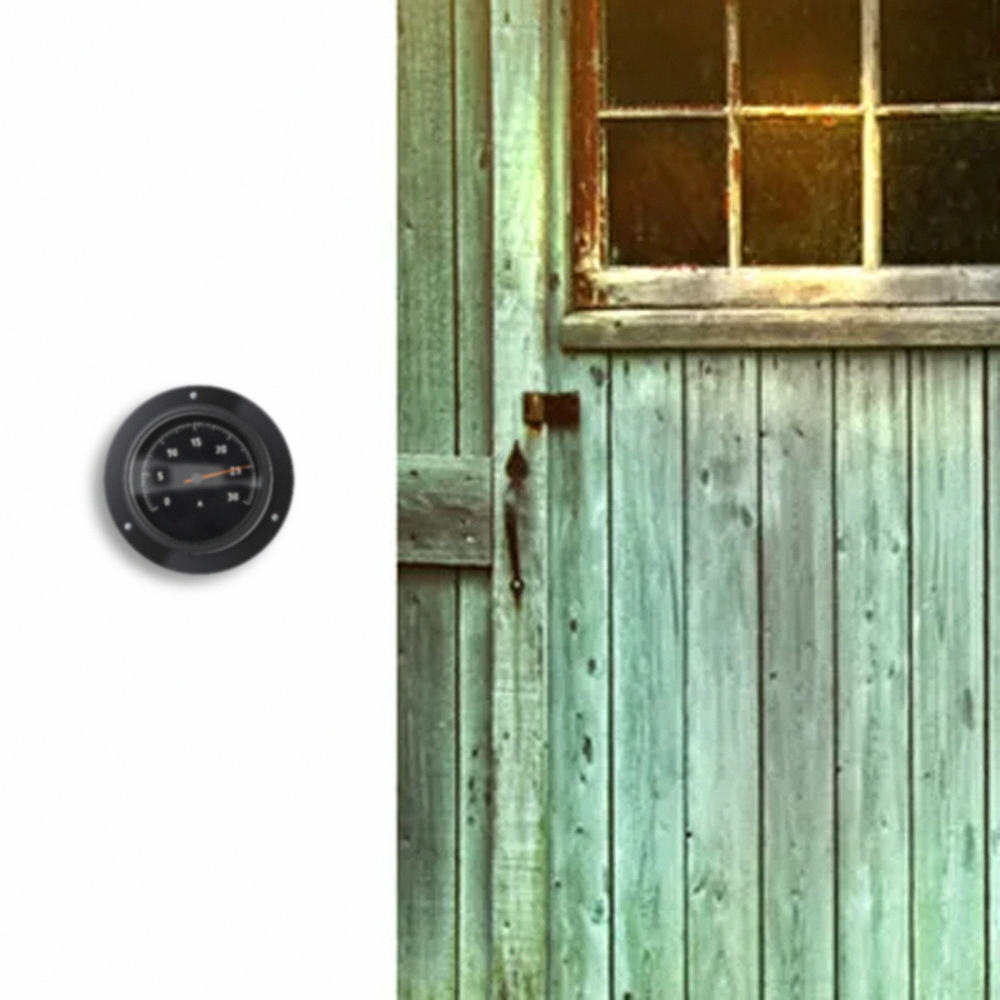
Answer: 25 A
